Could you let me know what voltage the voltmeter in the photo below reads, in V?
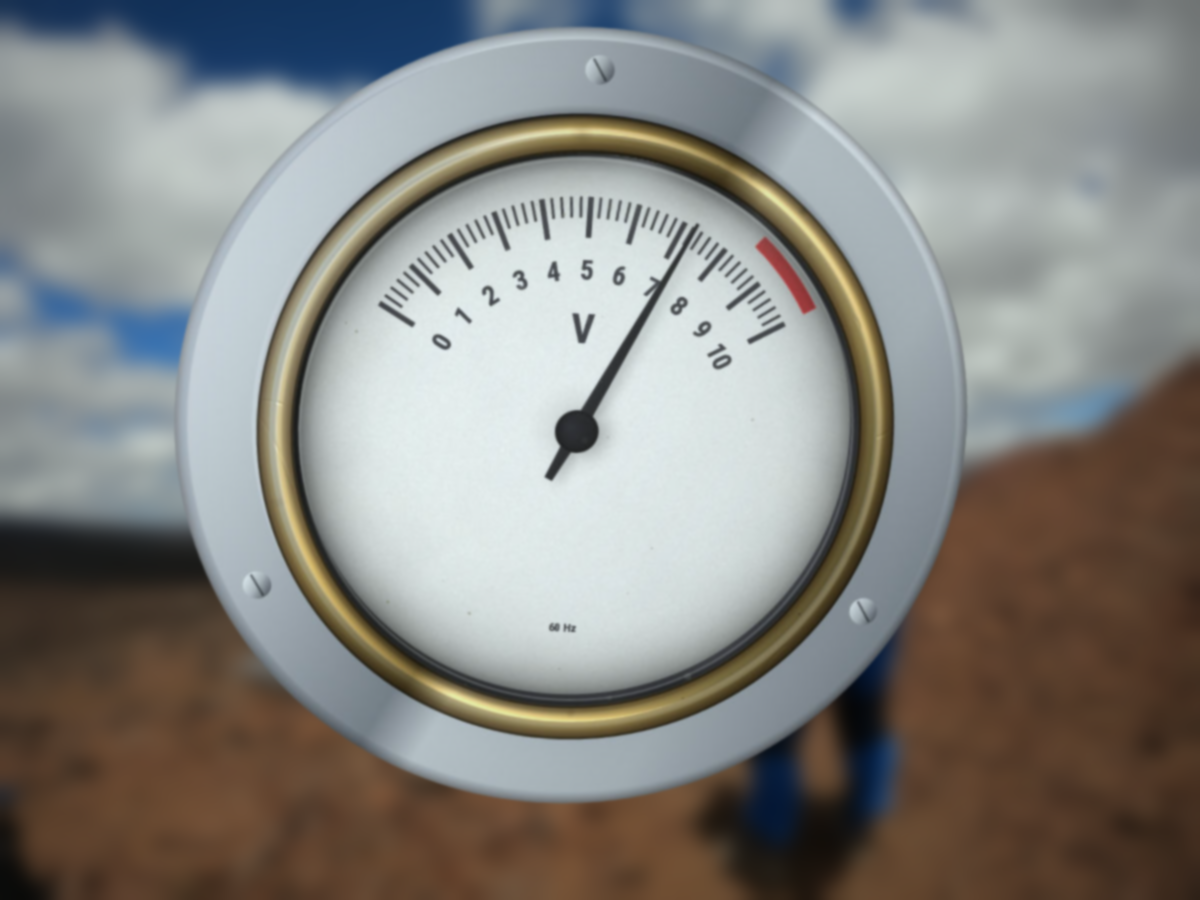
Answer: 7.2 V
